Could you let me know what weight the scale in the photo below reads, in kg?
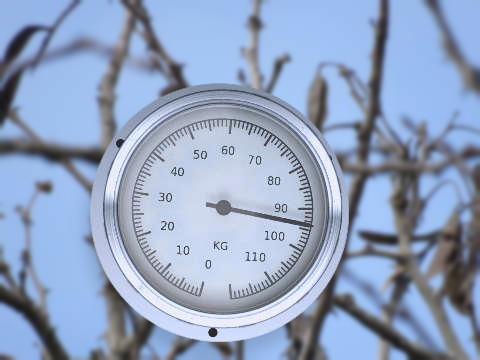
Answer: 94 kg
